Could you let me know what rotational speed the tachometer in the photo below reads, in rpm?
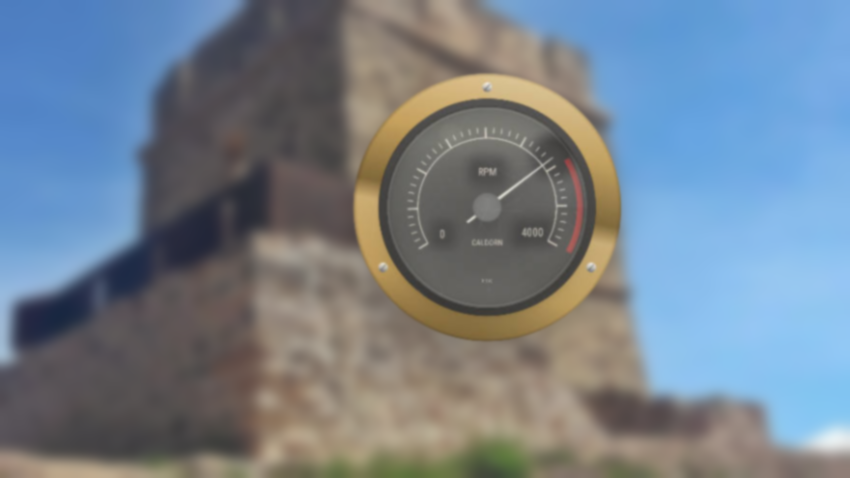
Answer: 2900 rpm
